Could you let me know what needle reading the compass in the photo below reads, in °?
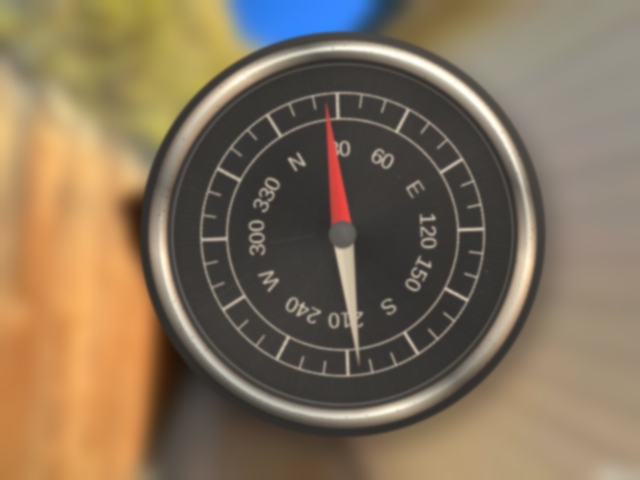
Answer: 25 °
